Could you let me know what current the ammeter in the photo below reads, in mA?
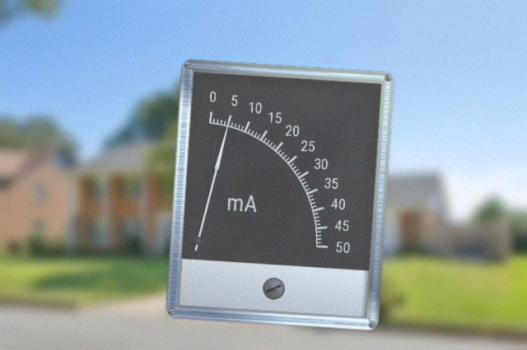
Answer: 5 mA
